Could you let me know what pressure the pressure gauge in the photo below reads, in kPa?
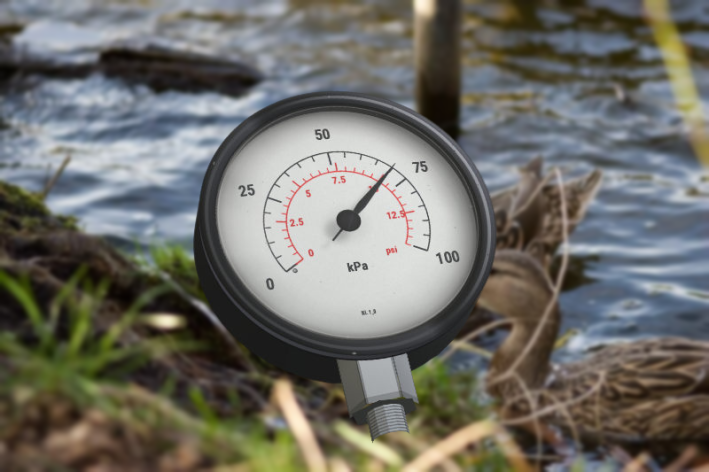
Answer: 70 kPa
